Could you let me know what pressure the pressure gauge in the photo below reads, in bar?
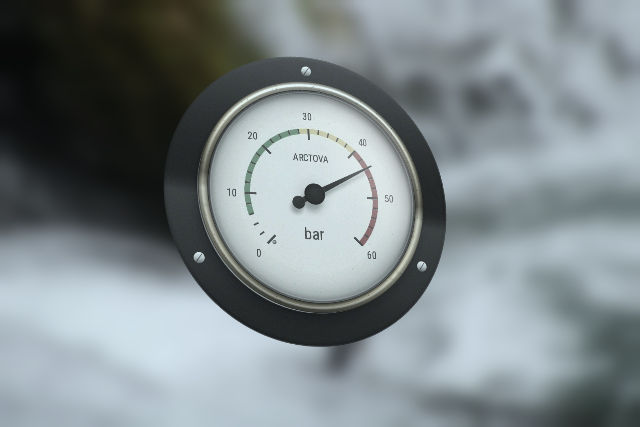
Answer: 44 bar
